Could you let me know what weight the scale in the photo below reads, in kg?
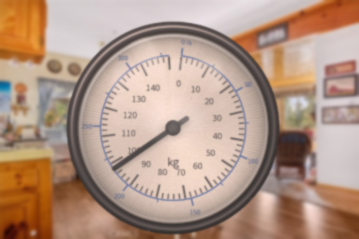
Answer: 98 kg
